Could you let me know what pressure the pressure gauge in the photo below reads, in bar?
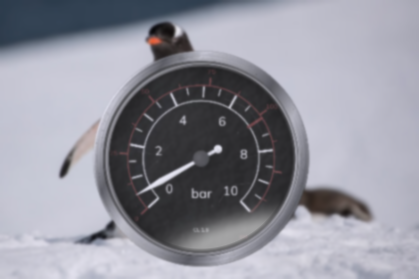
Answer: 0.5 bar
